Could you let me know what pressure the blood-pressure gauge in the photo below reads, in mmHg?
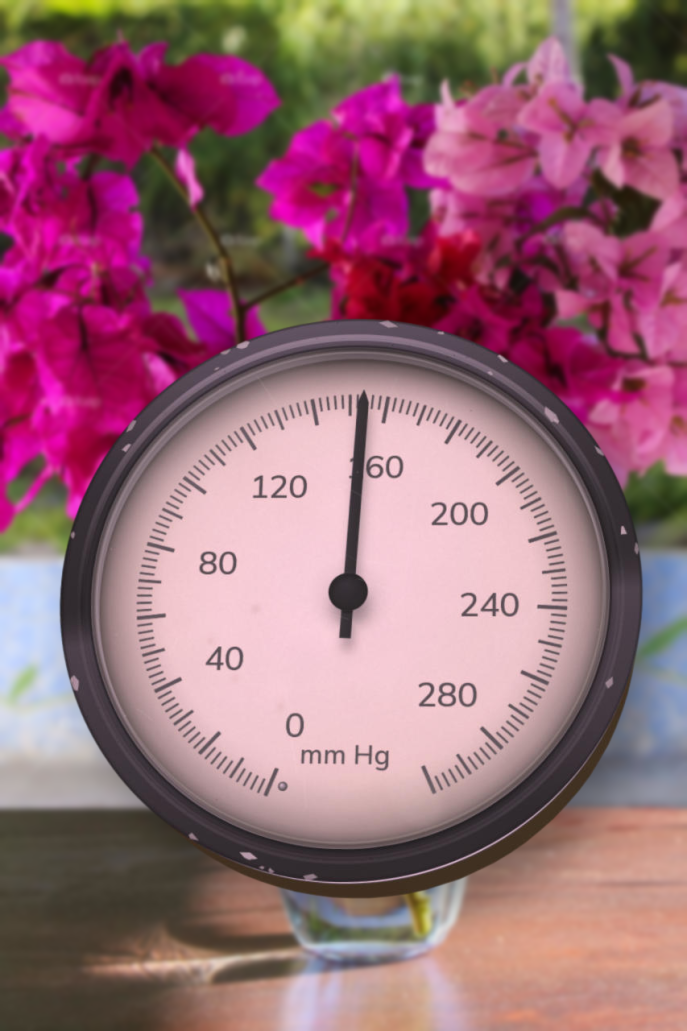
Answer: 154 mmHg
